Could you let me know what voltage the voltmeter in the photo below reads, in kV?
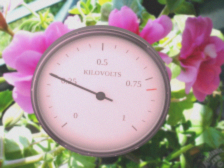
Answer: 0.25 kV
